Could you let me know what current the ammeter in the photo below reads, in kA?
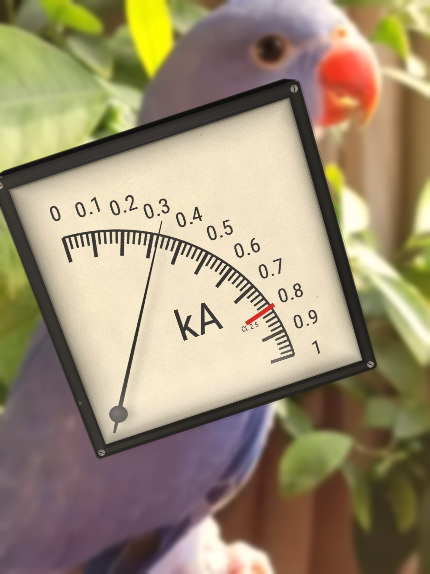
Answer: 0.32 kA
